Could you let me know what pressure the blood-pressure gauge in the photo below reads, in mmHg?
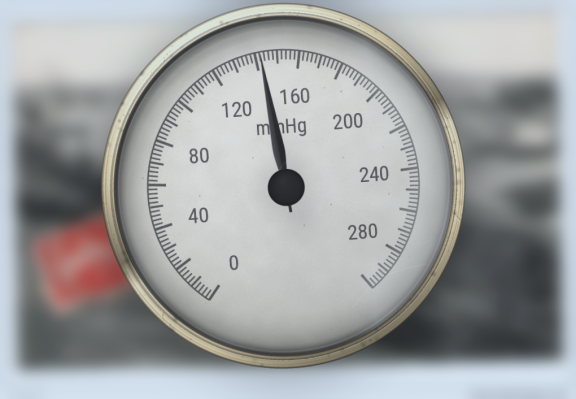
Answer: 142 mmHg
